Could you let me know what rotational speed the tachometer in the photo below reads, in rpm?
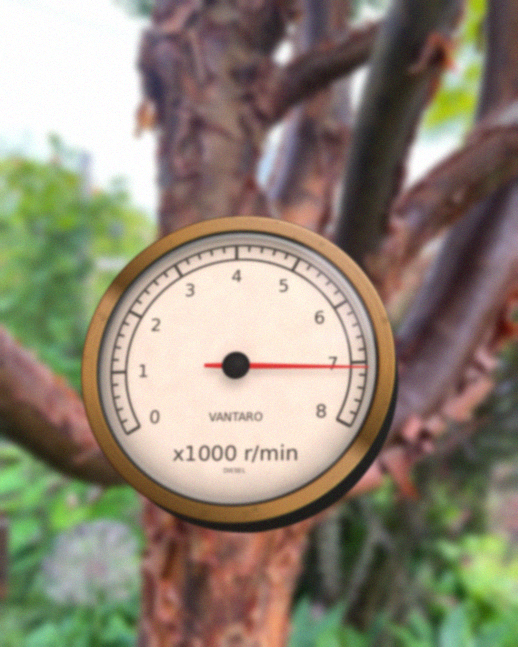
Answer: 7100 rpm
